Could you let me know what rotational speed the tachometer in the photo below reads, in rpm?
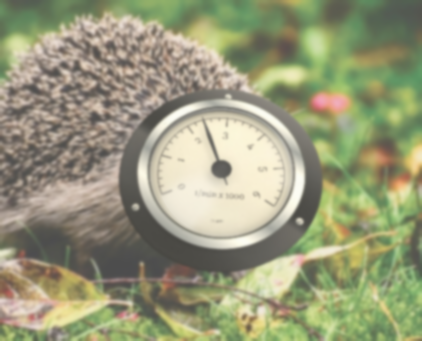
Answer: 2400 rpm
